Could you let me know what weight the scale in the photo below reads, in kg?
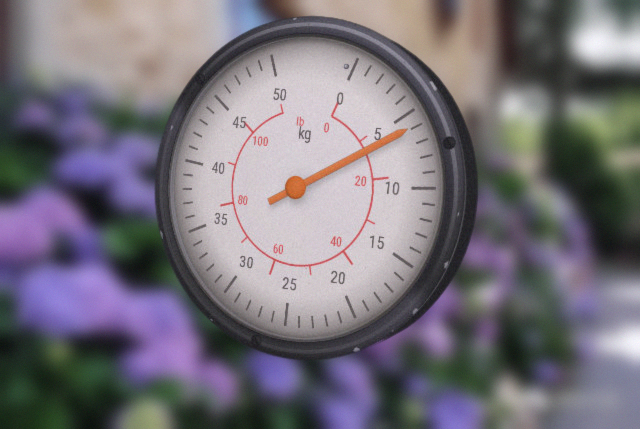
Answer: 6 kg
